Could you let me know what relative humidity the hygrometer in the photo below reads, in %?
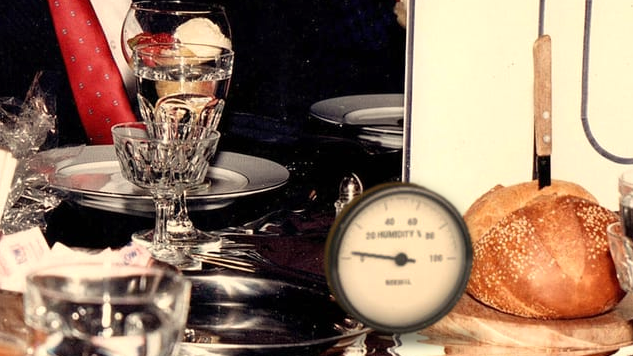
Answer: 4 %
